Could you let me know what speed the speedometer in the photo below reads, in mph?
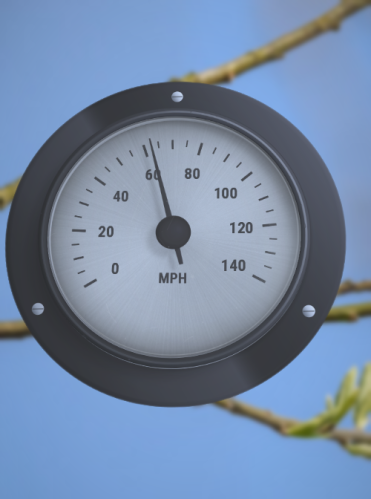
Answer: 62.5 mph
